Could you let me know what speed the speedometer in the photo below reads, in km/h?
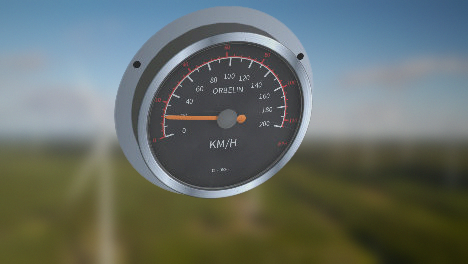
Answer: 20 km/h
